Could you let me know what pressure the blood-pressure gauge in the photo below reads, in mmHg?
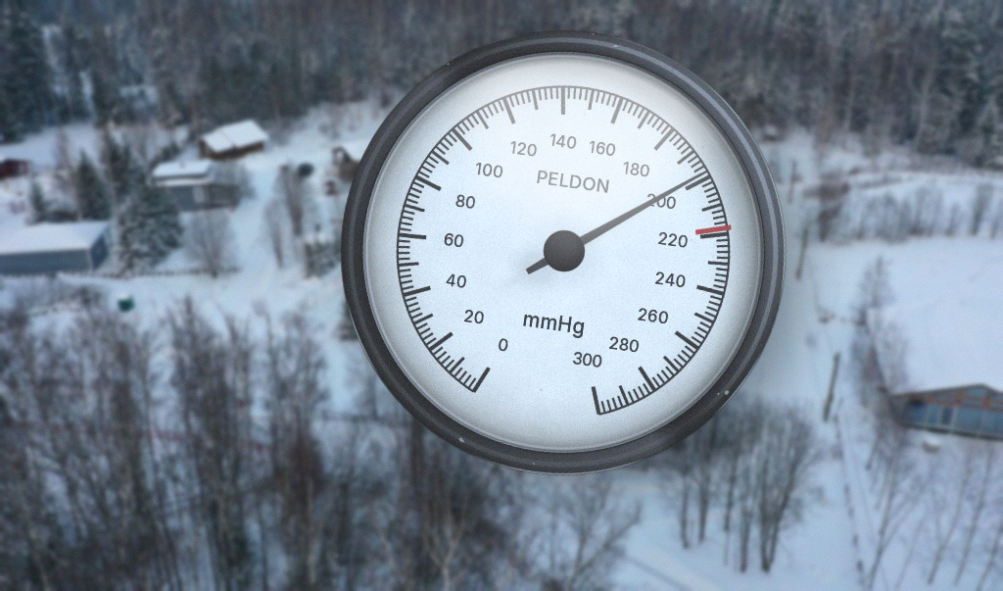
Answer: 198 mmHg
